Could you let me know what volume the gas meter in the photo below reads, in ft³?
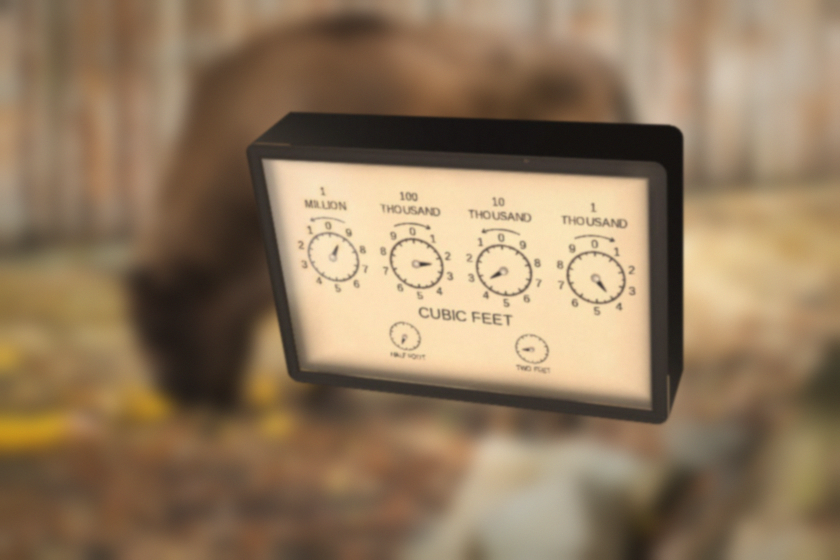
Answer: 923400 ft³
